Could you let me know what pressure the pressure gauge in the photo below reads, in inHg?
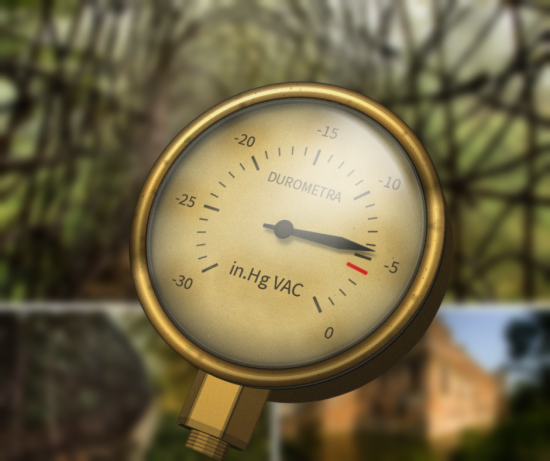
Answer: -5.5 inHg
